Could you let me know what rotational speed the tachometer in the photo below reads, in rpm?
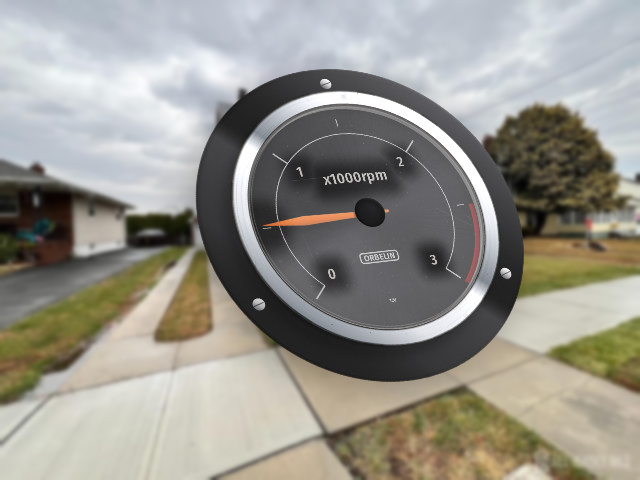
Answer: 500 rpm
